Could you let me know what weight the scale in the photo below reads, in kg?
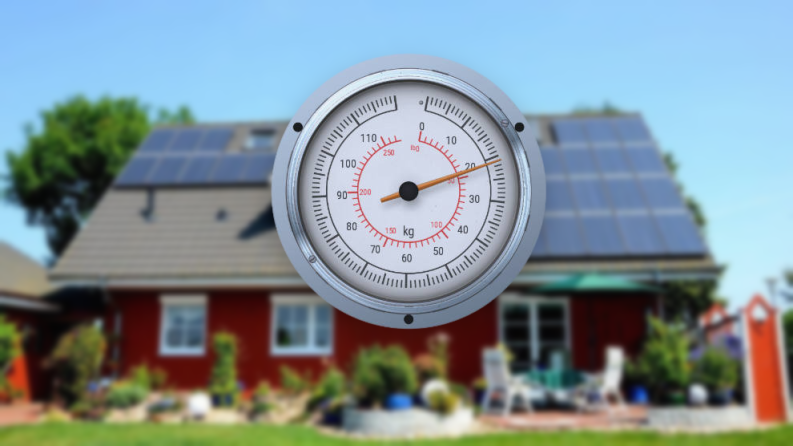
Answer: 21 kg
